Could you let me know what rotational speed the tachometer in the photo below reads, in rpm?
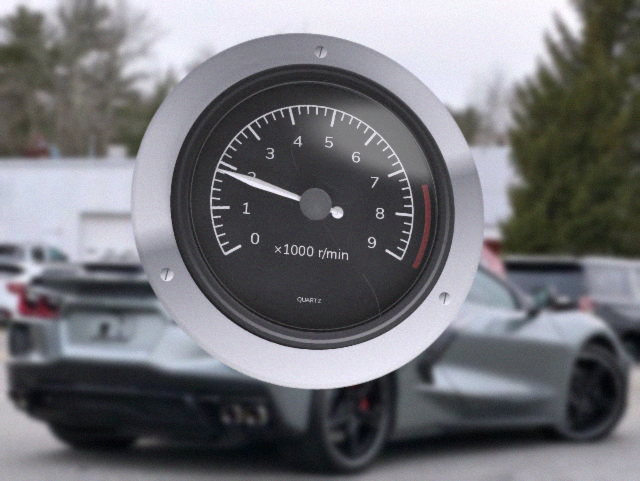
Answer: 1800 rpm
